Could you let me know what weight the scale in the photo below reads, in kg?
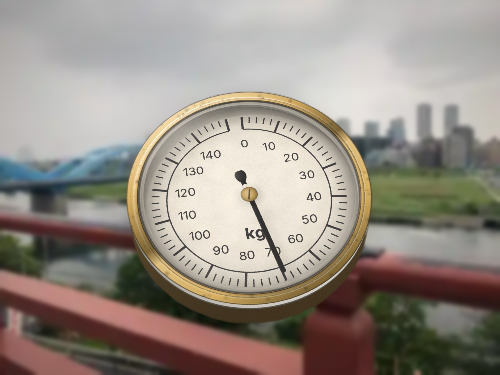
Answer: 70 kg
